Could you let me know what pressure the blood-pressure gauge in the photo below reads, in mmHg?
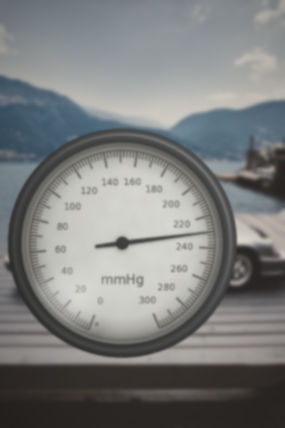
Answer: 230 mmHg
